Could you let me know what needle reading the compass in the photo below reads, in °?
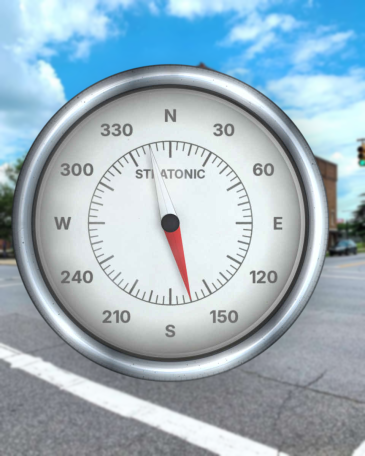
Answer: 165 °
